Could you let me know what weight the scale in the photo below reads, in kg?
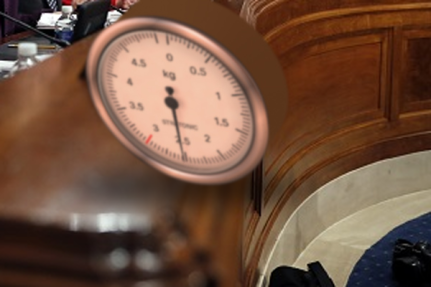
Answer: 2.5 kg
